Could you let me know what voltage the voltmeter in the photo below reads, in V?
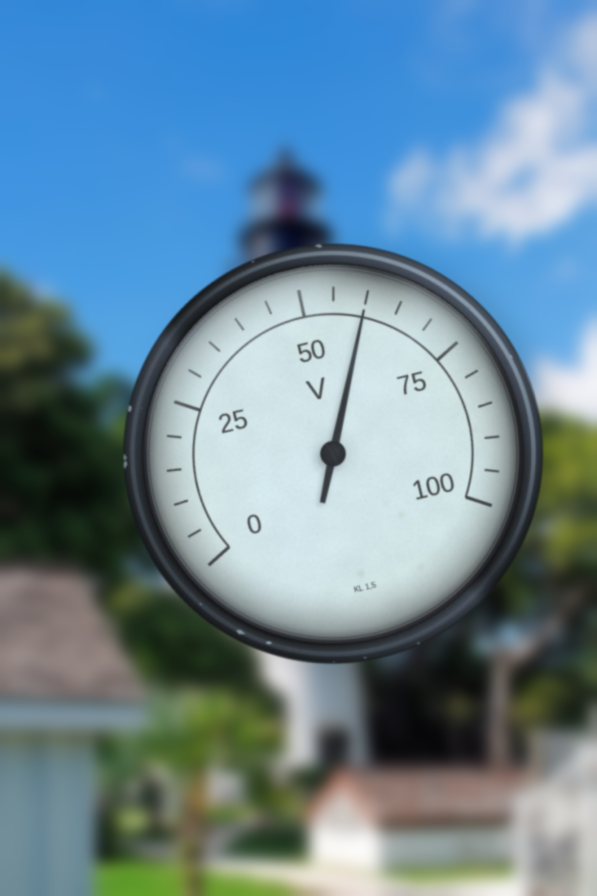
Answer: 60 V
